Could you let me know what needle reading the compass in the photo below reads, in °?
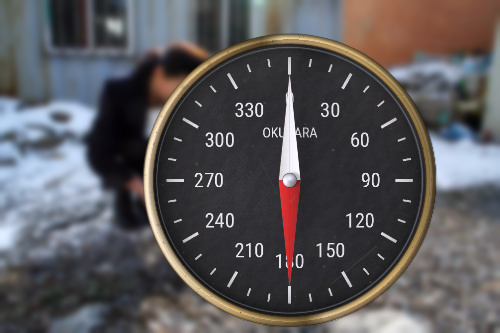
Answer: 180 °
